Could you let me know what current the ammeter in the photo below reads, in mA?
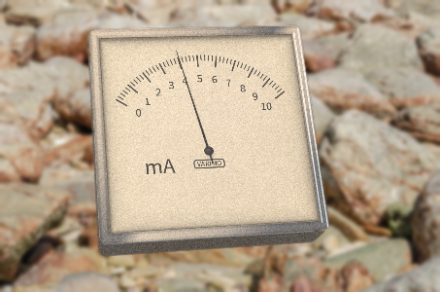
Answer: 4 mA
